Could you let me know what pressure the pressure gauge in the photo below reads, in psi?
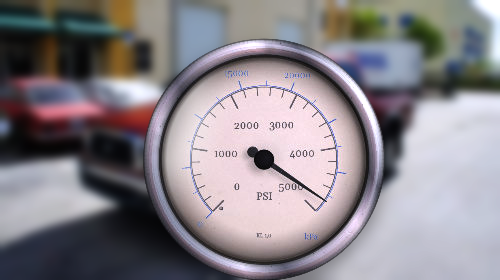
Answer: 4800 psi
